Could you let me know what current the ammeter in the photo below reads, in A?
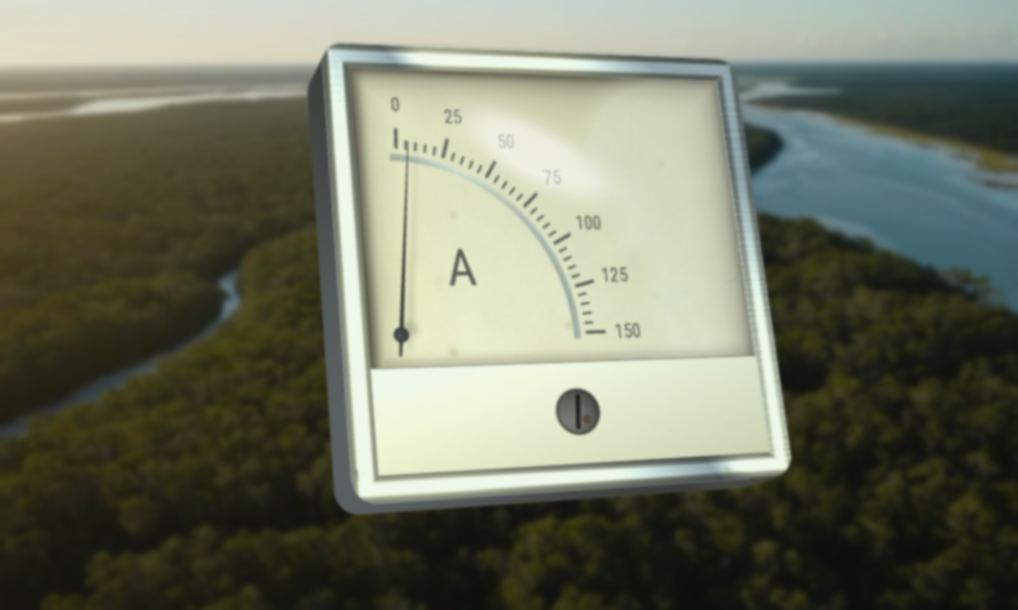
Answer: 5 A
